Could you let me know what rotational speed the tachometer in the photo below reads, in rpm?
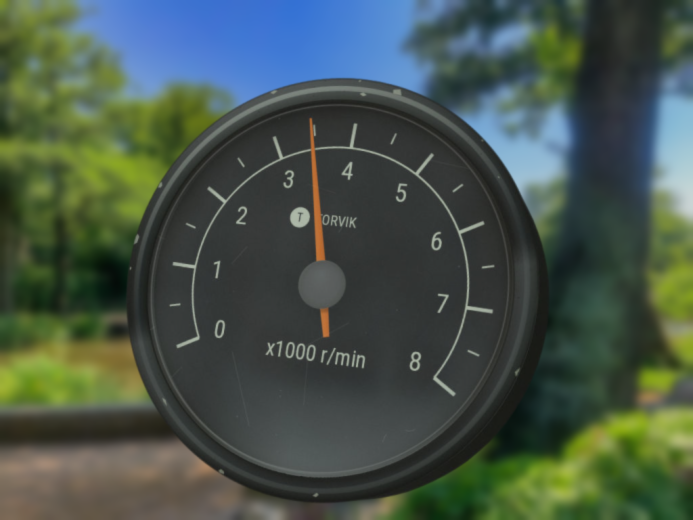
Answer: 3500 rpm
